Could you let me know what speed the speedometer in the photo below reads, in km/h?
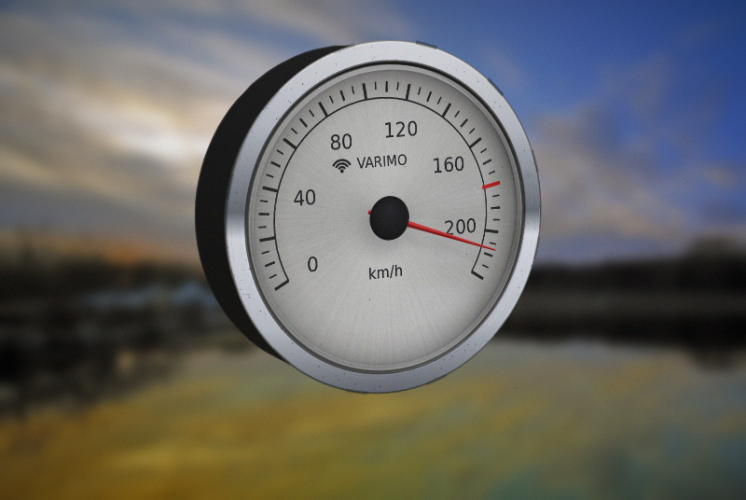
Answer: 207.5 km/h
